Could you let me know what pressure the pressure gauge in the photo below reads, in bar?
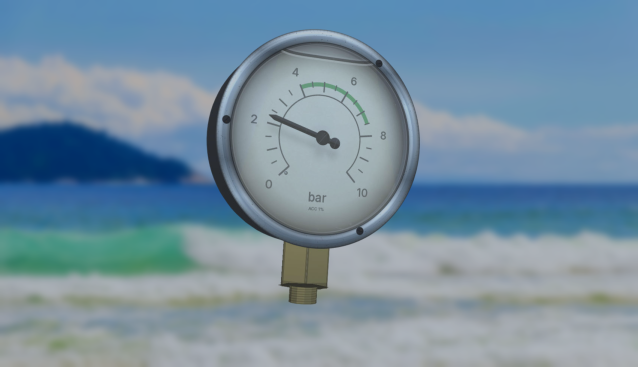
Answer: 2.25 bar
